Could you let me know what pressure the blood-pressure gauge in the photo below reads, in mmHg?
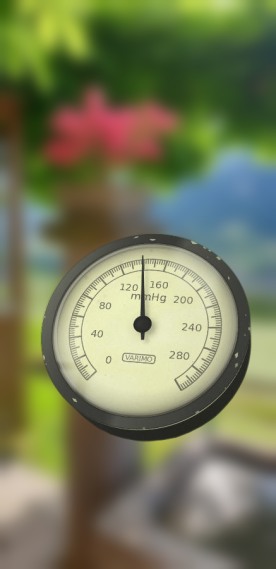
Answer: 140 mmHg
